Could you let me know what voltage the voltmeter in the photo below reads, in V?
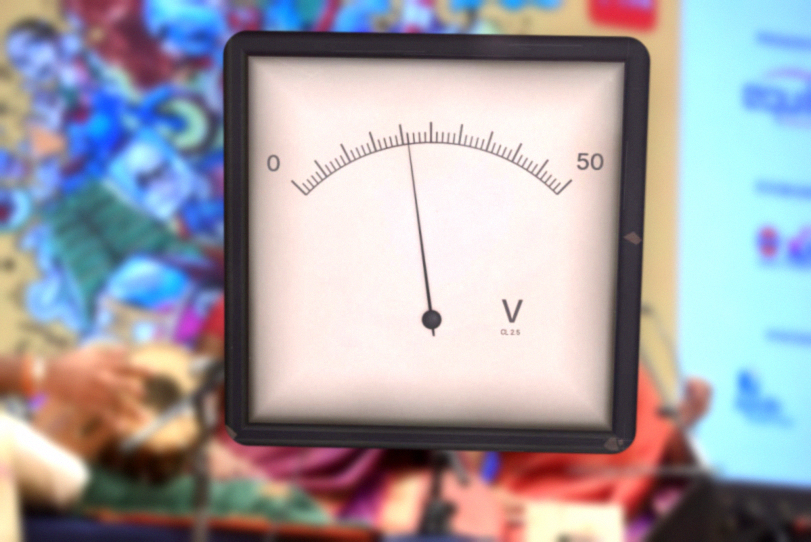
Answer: 21 V
